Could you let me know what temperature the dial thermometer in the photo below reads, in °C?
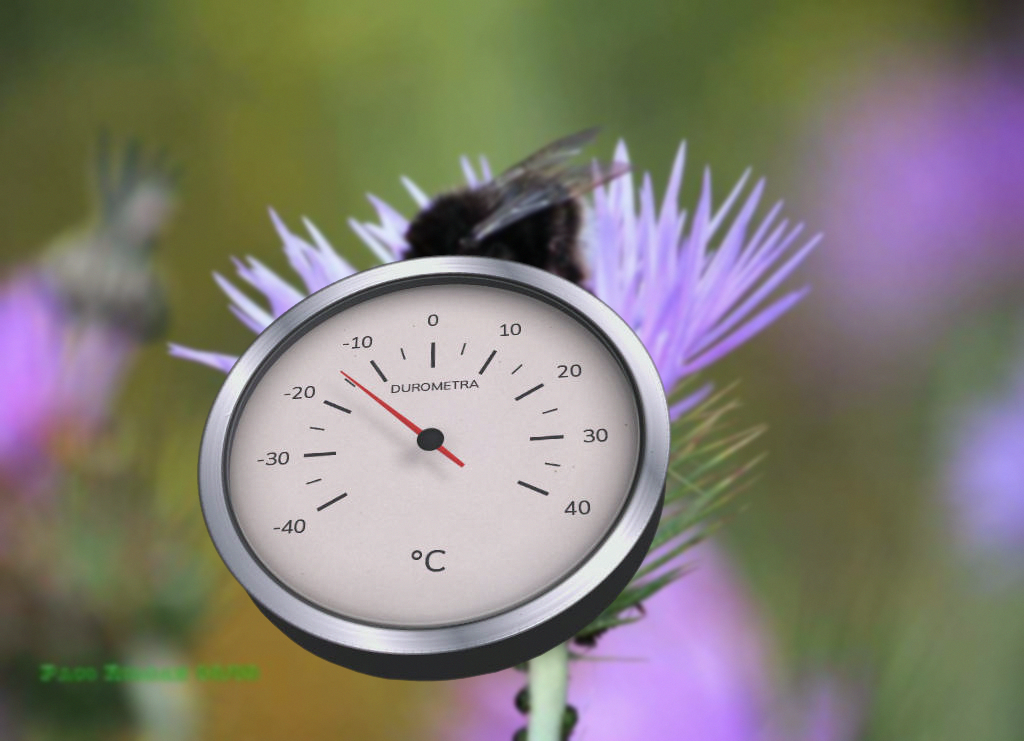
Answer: -15 °C
